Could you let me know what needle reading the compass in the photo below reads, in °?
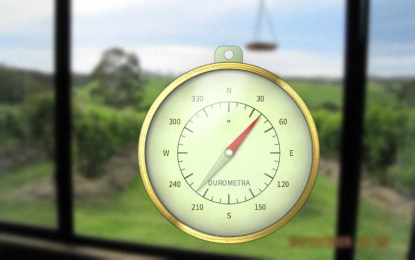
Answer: 40 °
